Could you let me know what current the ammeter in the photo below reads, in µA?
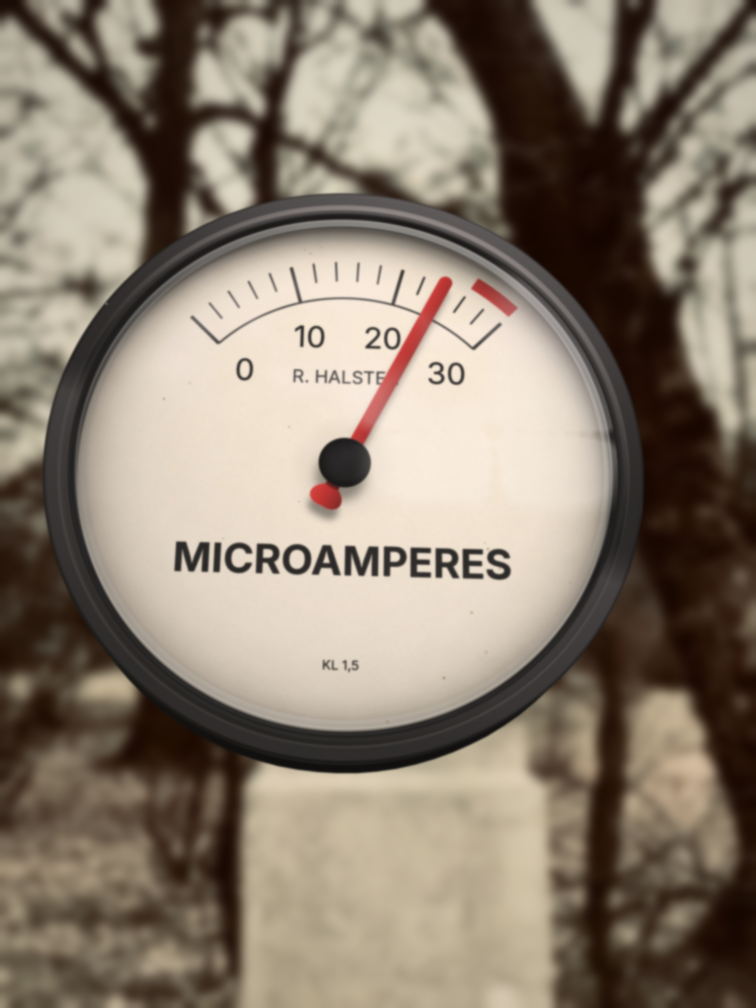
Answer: 24 µA
